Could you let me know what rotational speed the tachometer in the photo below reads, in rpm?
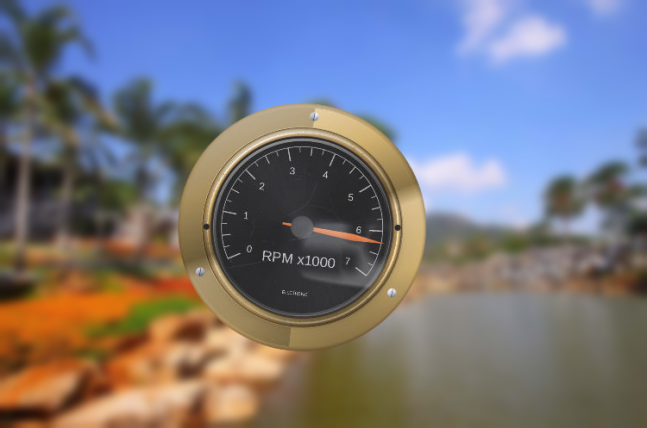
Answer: 6250 rpm
